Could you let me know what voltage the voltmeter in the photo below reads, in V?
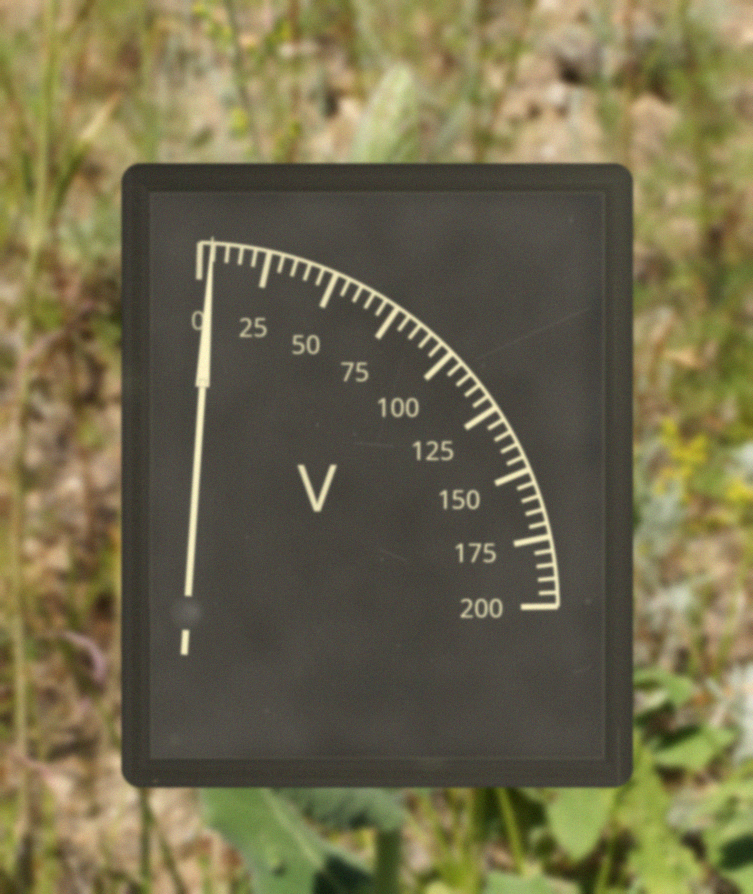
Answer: 5 V
